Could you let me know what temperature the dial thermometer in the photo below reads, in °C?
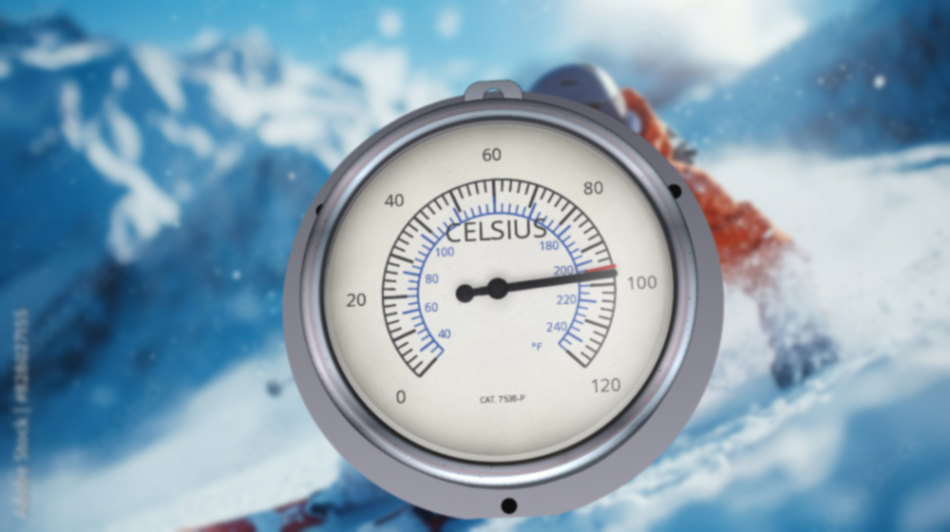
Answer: 98 °C
